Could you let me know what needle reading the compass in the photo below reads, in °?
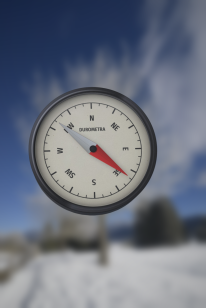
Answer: 130 °
